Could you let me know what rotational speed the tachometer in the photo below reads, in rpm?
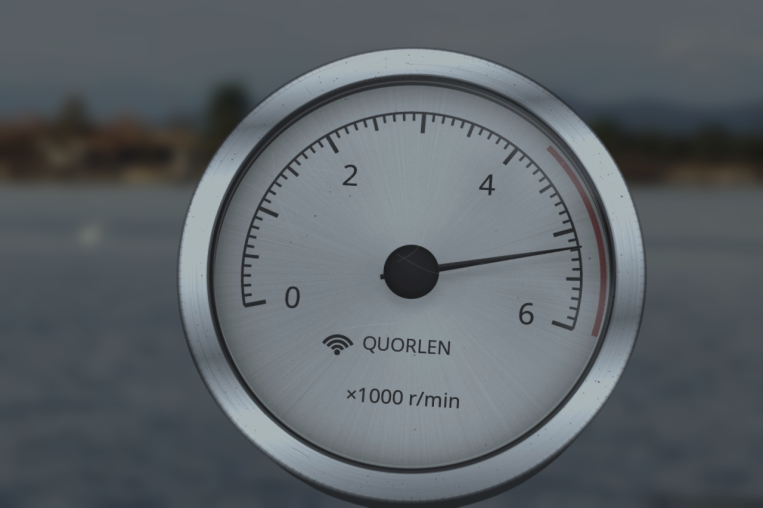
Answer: 5200 rpm
